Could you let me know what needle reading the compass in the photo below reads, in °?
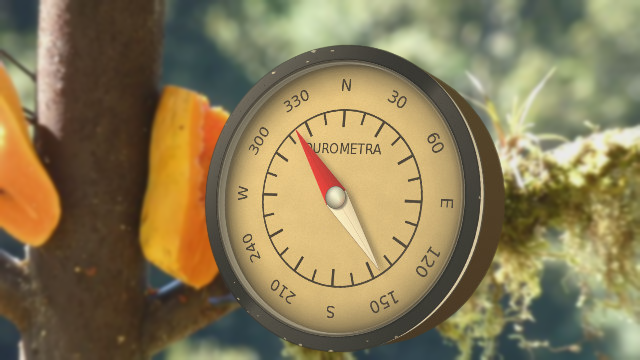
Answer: 322.5 °
